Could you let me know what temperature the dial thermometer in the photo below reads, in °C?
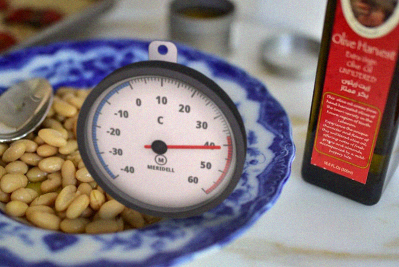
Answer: 40 °C
